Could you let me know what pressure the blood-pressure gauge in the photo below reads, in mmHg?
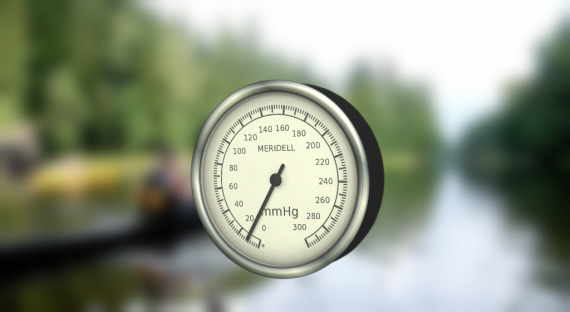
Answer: 10 mmHg
